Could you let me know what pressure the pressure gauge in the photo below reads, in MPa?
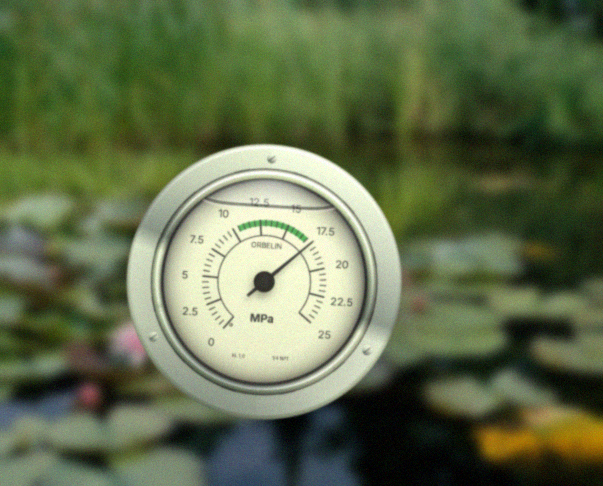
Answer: 17.5 MPa
